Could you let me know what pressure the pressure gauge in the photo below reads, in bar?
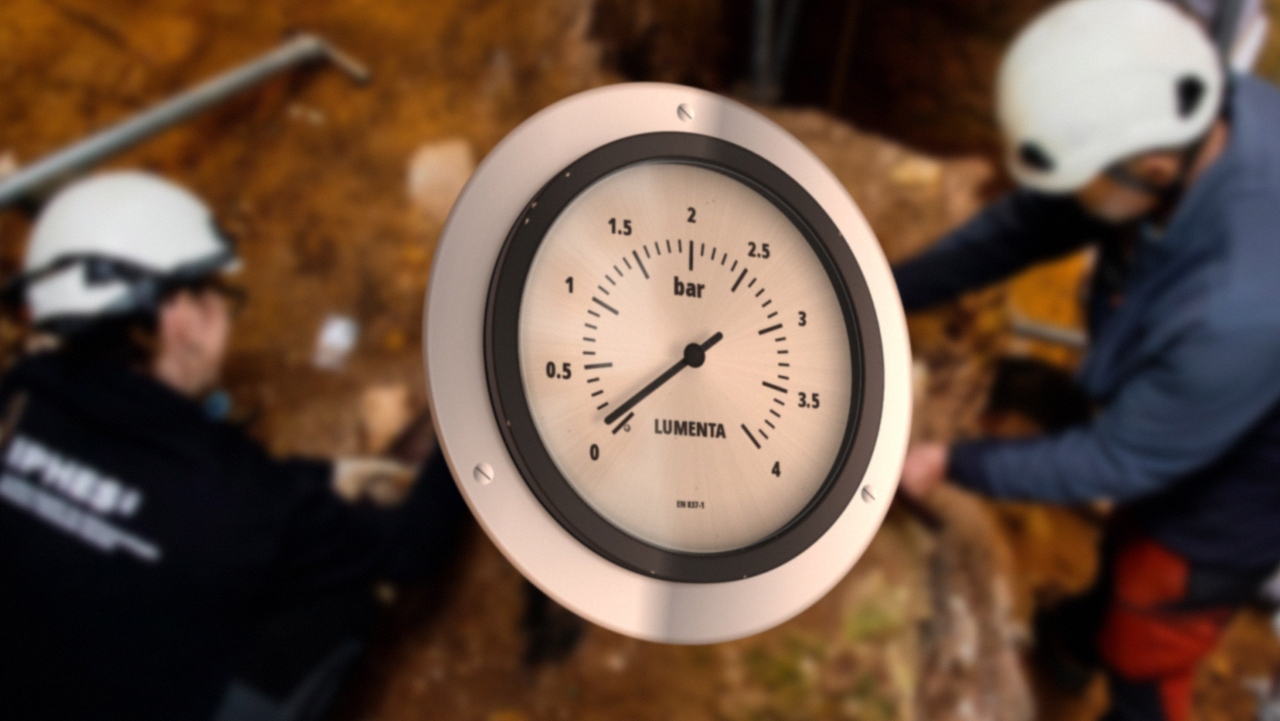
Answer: 0.1 bar
